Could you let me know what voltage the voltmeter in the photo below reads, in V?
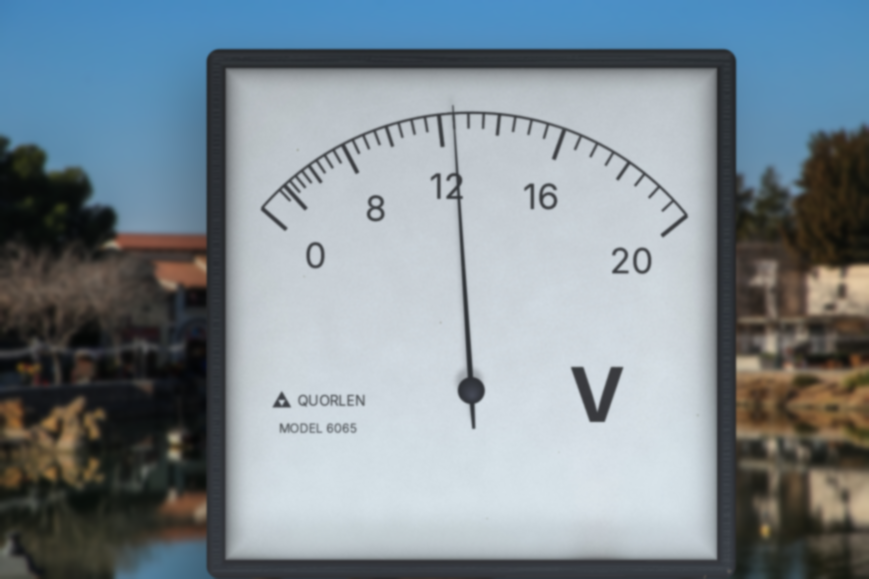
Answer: 12.5 V
